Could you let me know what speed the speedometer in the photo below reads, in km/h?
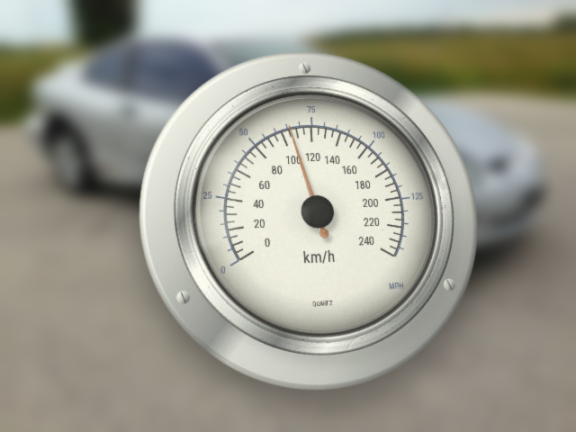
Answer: 105 km/h
